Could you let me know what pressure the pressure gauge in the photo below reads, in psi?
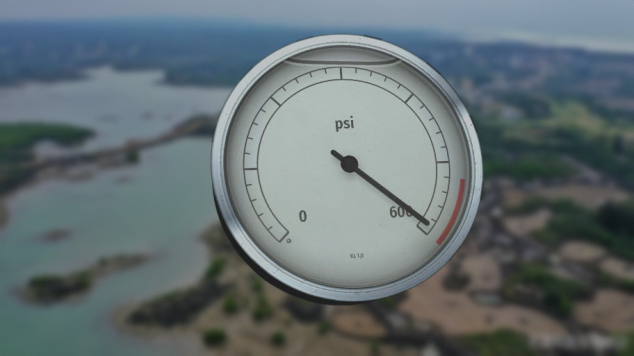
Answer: 590 psi
